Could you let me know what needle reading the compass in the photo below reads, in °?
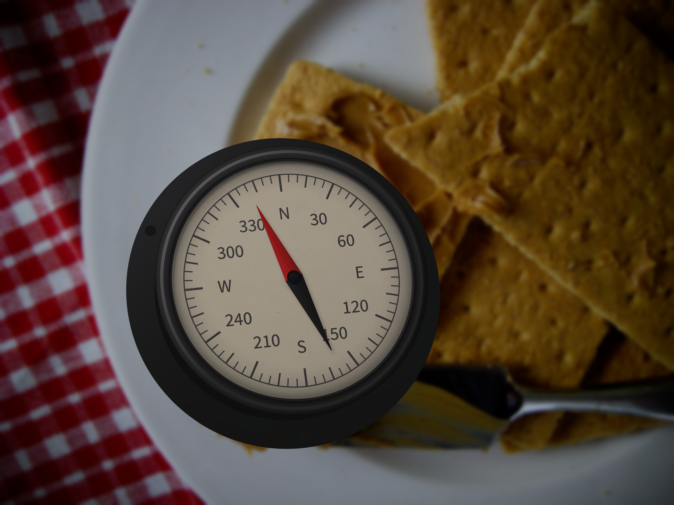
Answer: 340 °
